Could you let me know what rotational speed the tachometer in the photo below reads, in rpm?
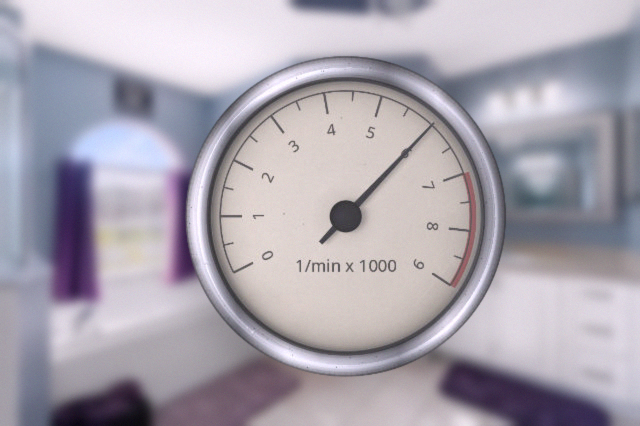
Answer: 6000 rpm
